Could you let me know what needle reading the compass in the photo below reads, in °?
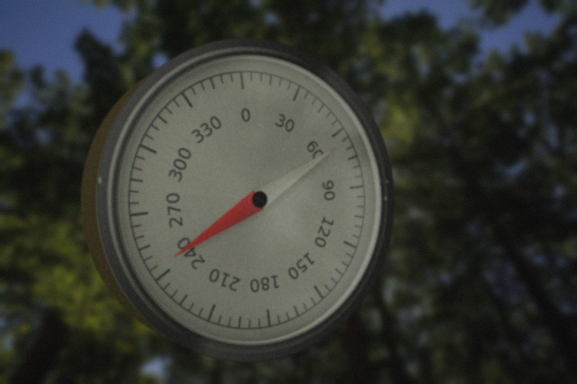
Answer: 245 °
